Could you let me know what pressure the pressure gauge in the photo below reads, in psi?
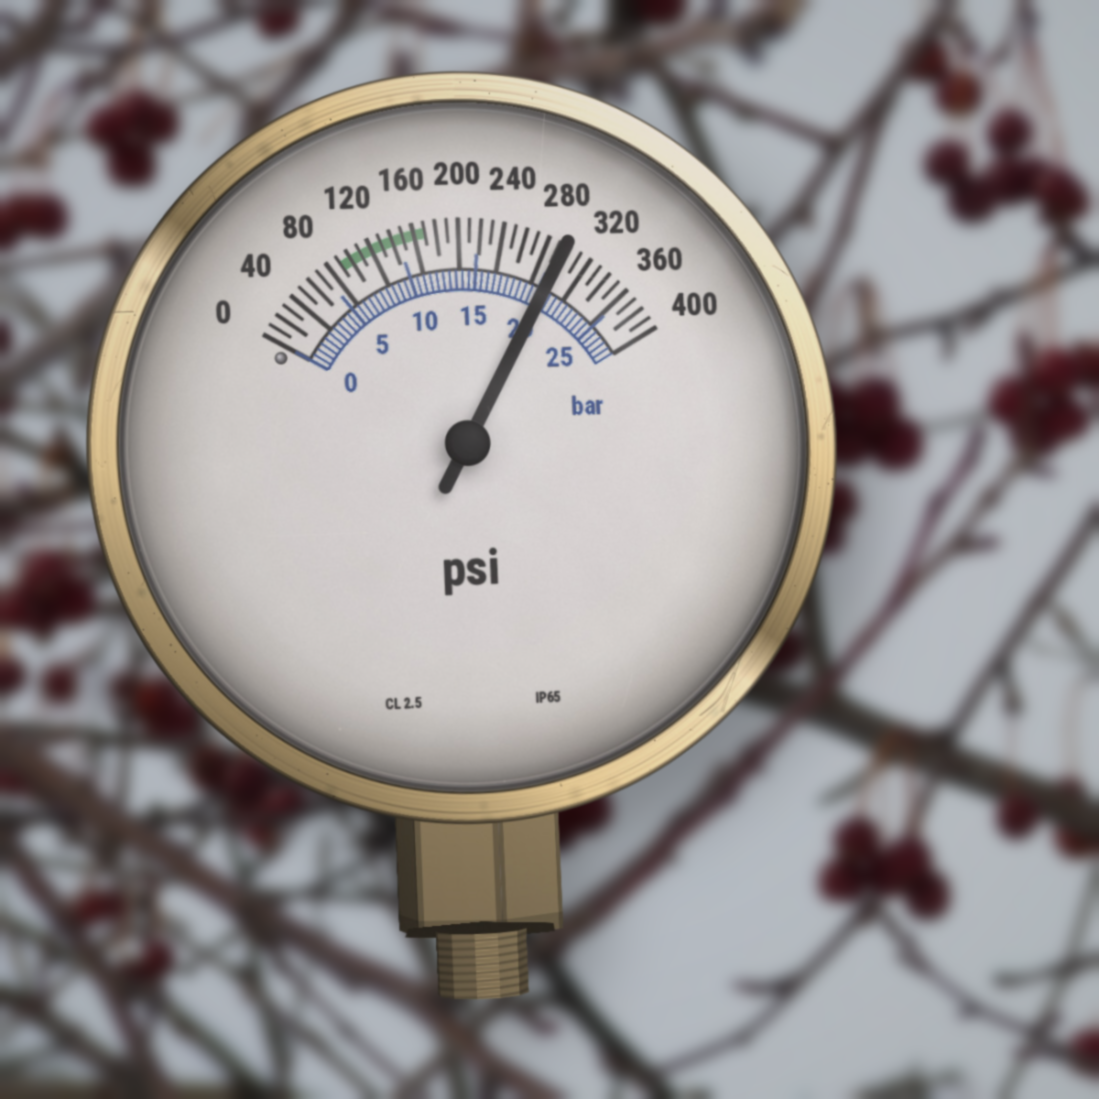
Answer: 295 psi
